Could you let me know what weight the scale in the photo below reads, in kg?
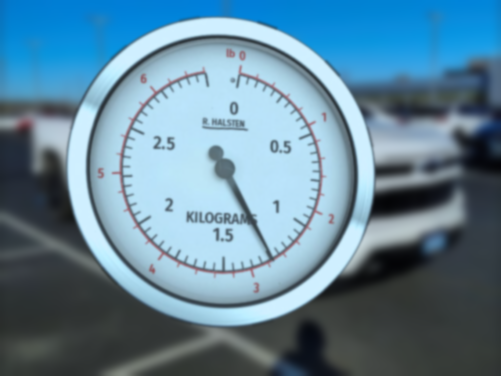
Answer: 1.25 kg
